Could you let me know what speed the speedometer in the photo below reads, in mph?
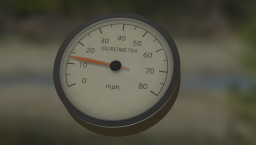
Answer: 12.5 mph
